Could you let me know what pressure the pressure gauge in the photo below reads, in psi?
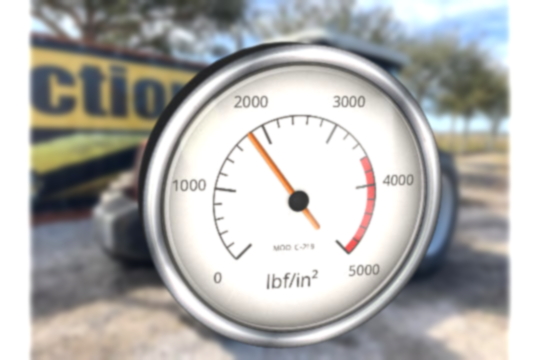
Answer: 1800 psi
